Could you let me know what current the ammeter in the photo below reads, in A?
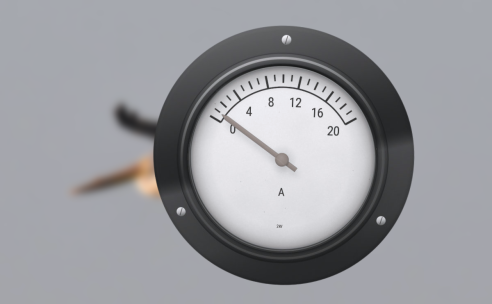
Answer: 1 A
